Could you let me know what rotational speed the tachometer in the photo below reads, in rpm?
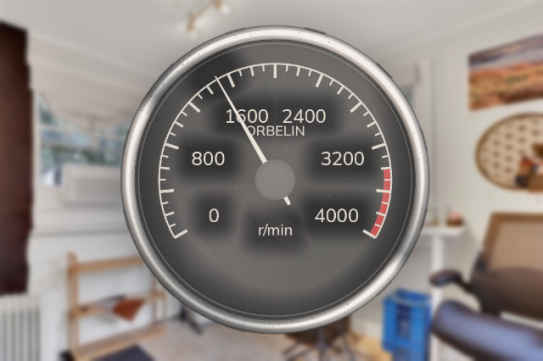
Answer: 1500 rpm
